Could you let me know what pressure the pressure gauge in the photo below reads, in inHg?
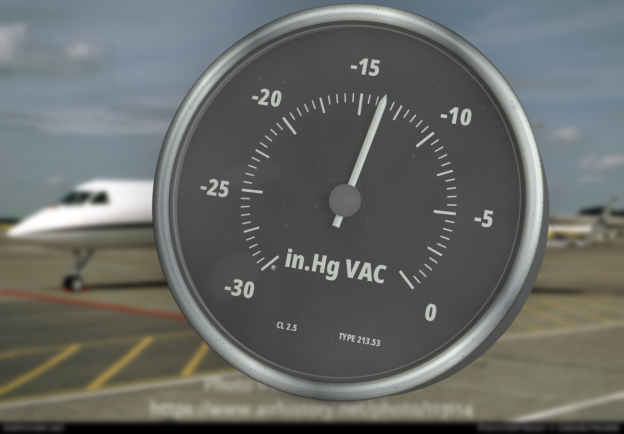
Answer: -13.5 inHg
